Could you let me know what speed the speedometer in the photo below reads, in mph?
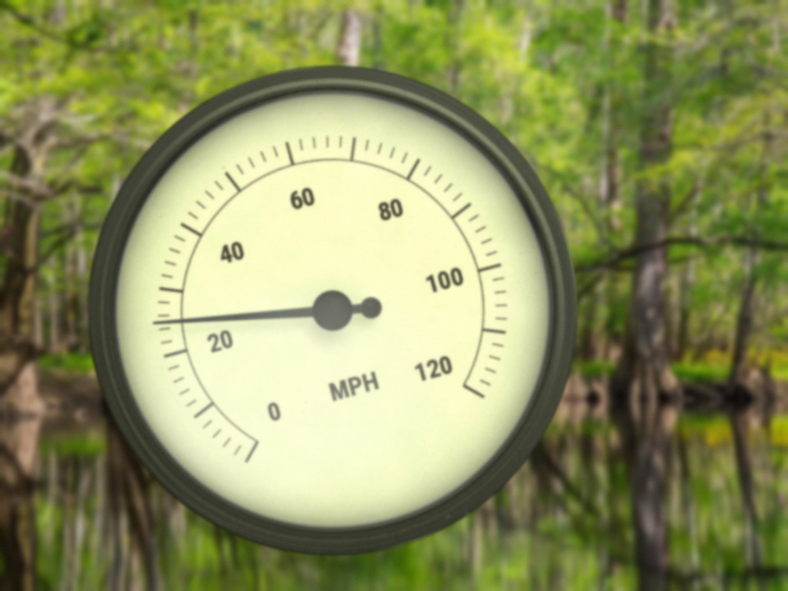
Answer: 25 mph
